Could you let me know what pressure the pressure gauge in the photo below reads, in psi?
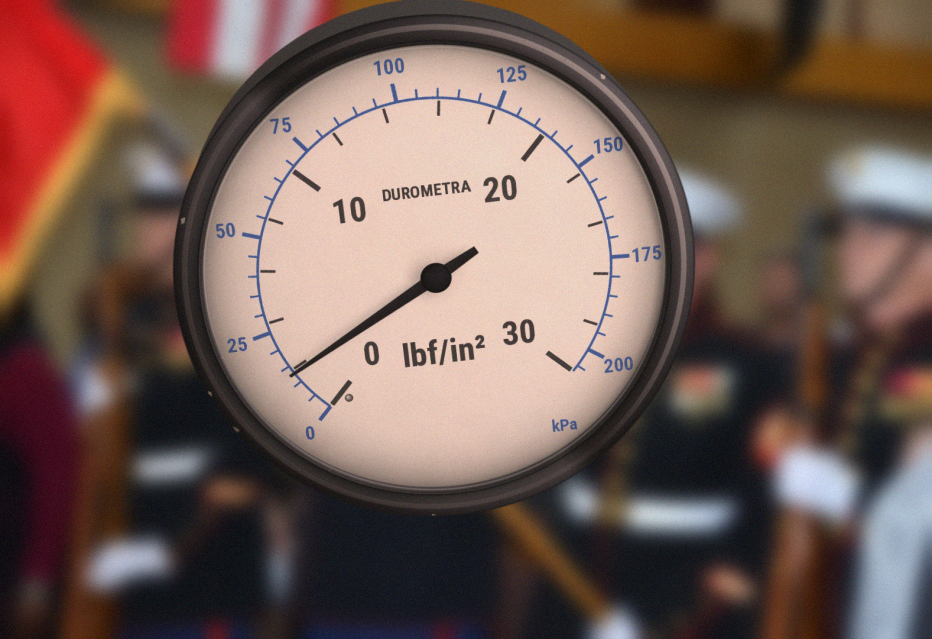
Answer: 2 psi
